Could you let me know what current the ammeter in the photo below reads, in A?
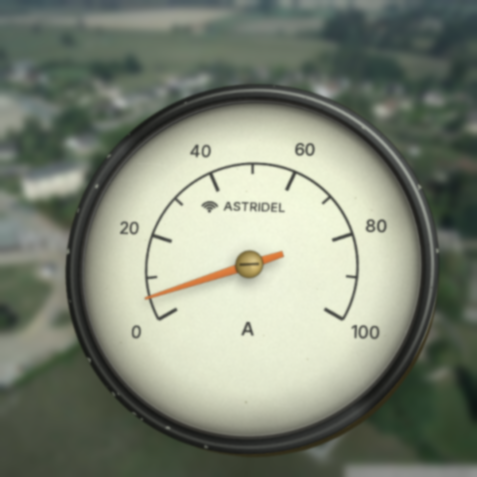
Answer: 5 A
